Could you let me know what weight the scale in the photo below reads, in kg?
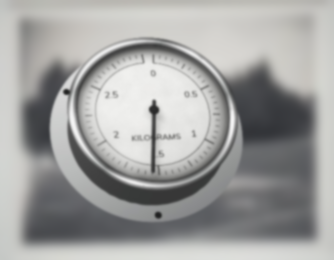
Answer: 1.55 kg
